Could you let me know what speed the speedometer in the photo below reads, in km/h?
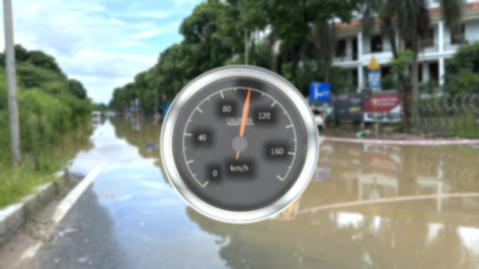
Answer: 100 km/h
